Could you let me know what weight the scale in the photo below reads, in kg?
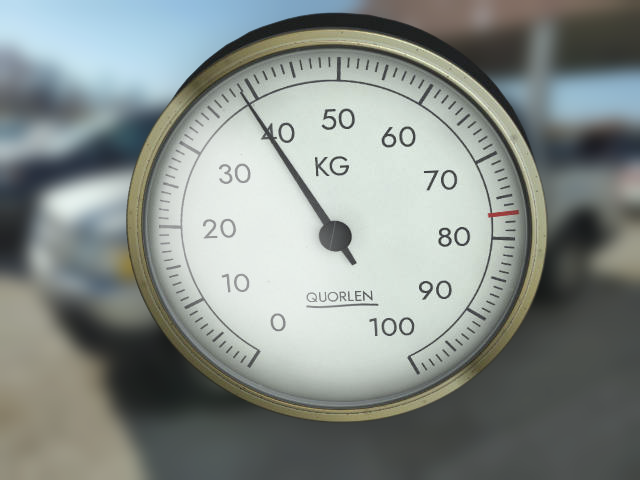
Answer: 39 kg
